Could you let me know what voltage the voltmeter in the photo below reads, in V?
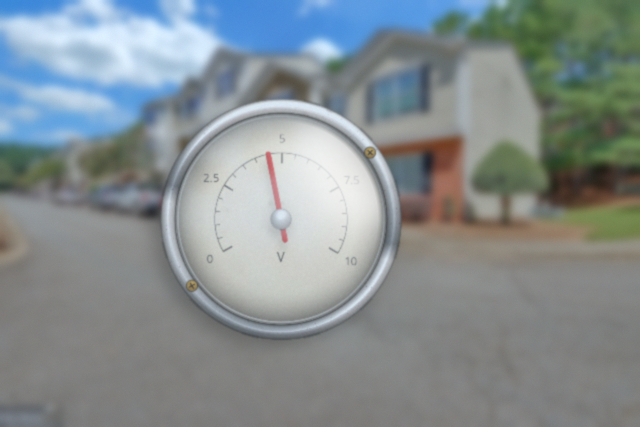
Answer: 4.5 V
